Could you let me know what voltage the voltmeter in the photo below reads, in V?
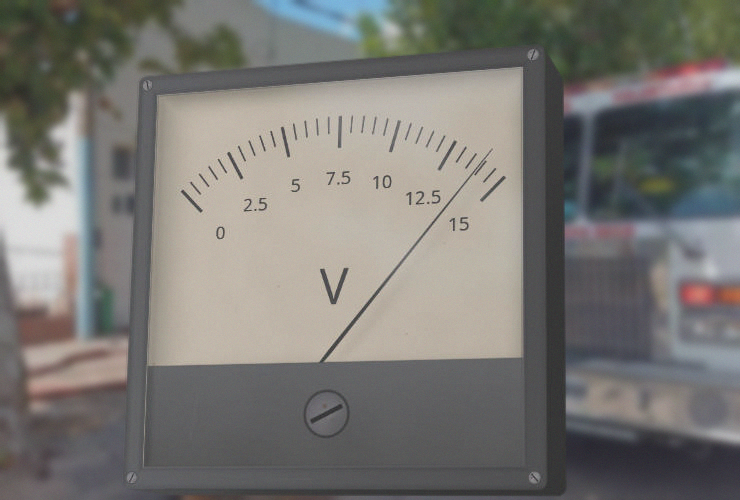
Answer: 14 V
